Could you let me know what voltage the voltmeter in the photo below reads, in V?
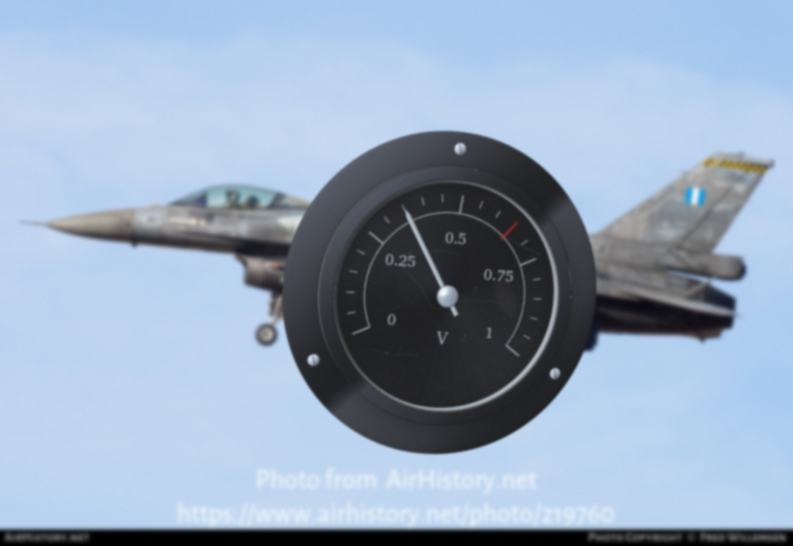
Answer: 0.35 V
